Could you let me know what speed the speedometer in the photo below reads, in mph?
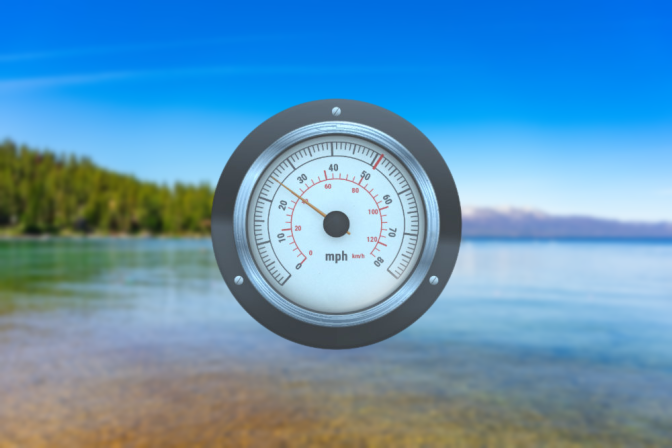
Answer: 25 mph
